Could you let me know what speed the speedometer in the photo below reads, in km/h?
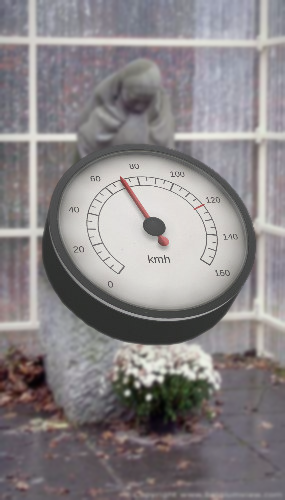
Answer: 70 km/h
